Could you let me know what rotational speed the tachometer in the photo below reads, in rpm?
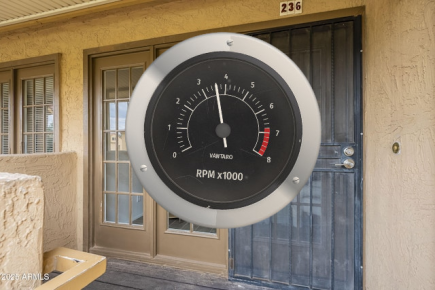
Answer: 3600 rpm
